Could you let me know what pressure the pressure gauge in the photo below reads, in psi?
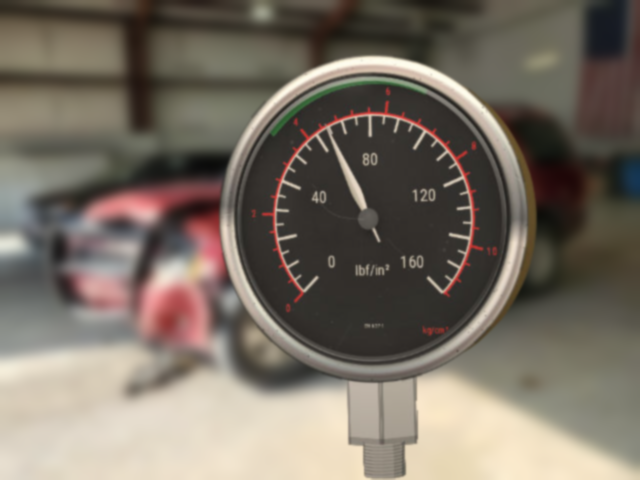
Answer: 65 psi
